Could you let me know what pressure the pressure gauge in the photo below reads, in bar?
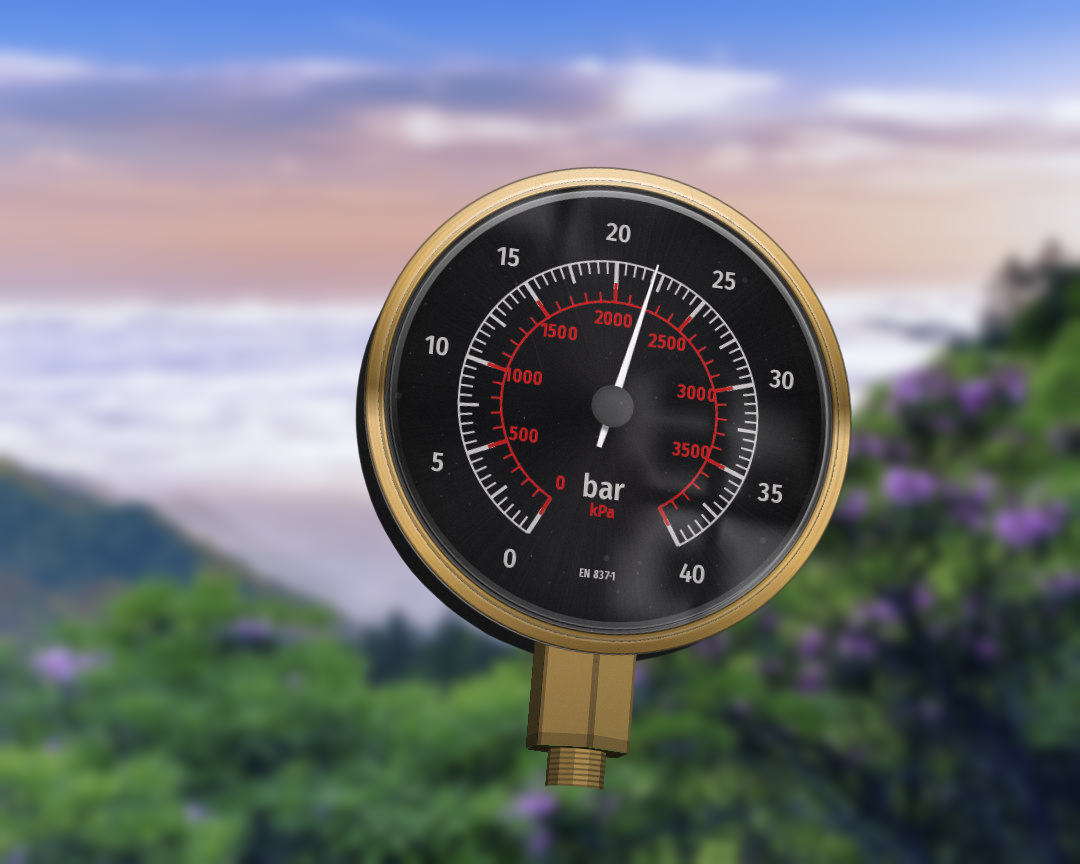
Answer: 22 bar
